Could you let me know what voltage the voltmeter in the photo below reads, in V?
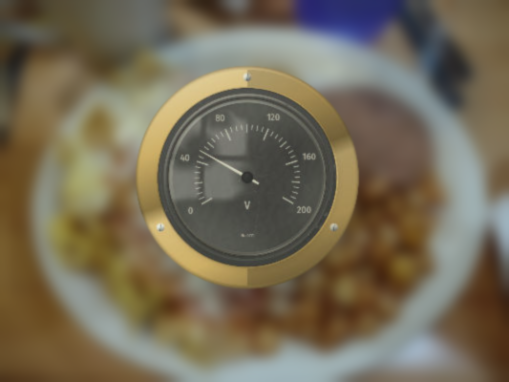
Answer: 50 V
